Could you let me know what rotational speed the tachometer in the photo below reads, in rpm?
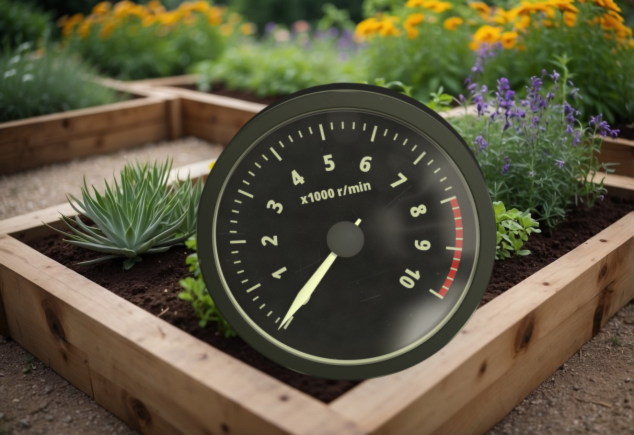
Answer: 100 rpm
